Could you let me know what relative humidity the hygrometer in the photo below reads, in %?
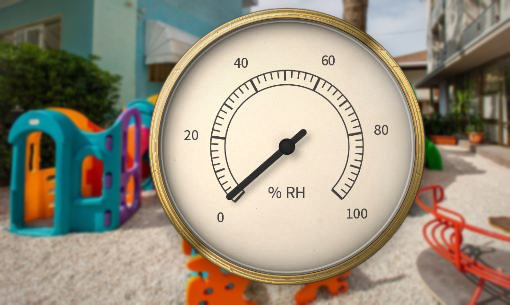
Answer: 2 %
